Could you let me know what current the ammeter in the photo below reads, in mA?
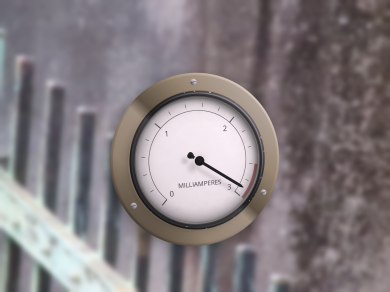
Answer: 2.9 mA
